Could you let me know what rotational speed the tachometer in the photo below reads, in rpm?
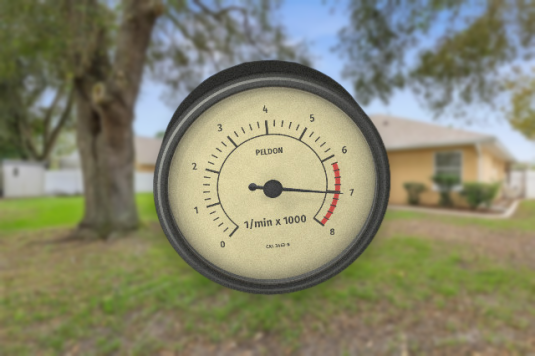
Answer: 7000 rpm
